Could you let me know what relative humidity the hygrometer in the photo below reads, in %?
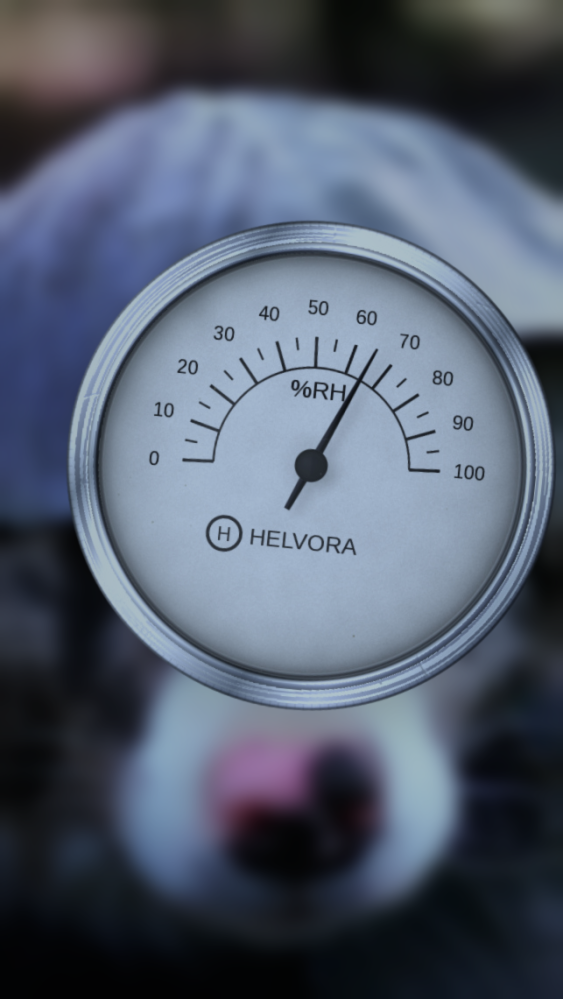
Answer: 65 %
